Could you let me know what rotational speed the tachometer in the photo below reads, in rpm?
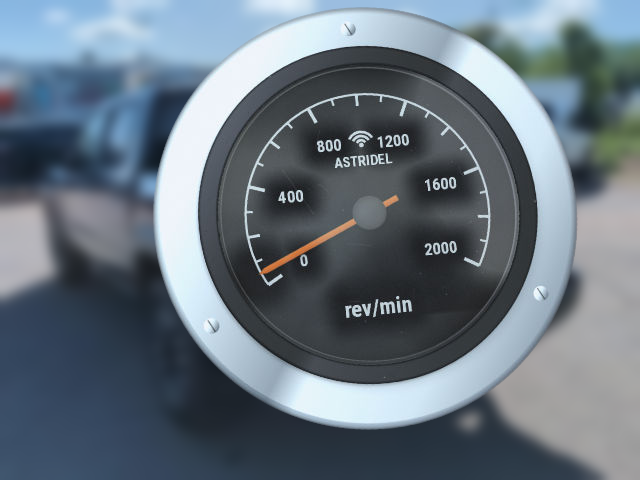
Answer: 50 rpm
